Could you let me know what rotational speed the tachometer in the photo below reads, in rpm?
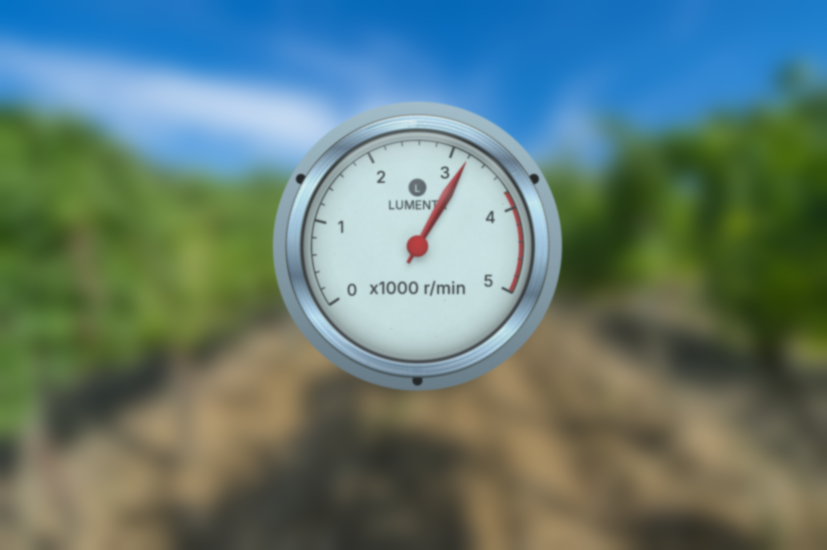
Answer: 3200 rpm
